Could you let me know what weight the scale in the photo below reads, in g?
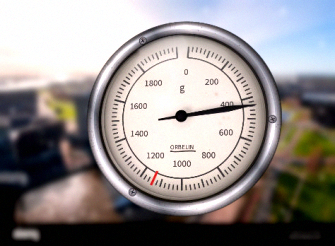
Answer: 440 g
